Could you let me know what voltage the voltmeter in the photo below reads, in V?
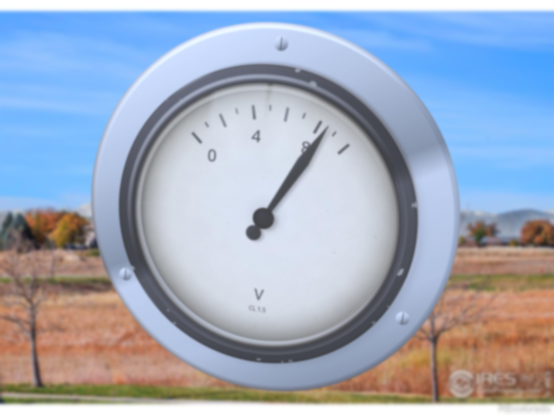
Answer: 8.5 V
